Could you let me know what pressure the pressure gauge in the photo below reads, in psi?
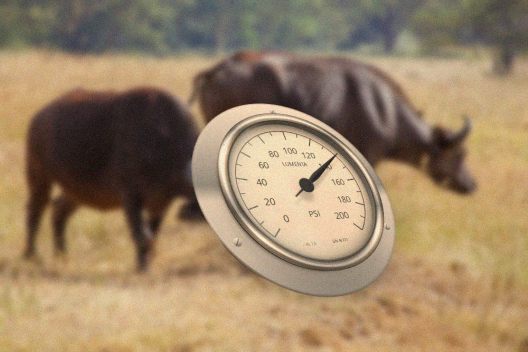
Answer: 140 psi
